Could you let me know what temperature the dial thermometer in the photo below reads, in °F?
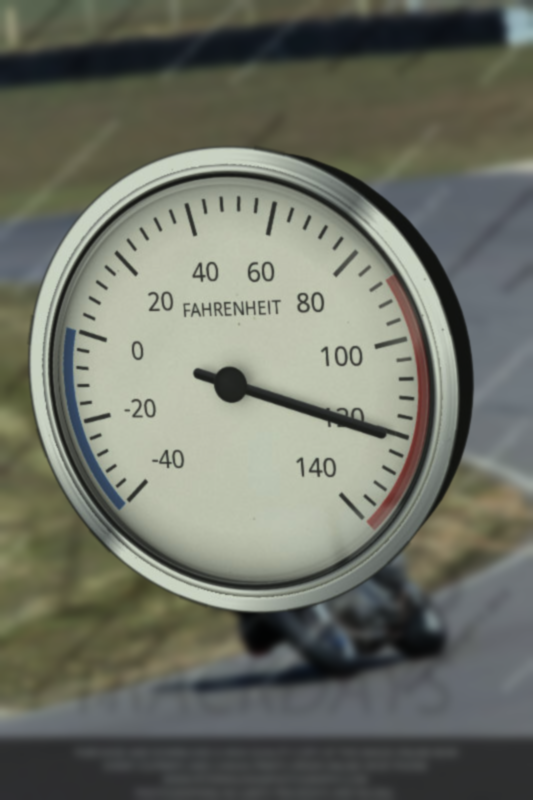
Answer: 120 °F
